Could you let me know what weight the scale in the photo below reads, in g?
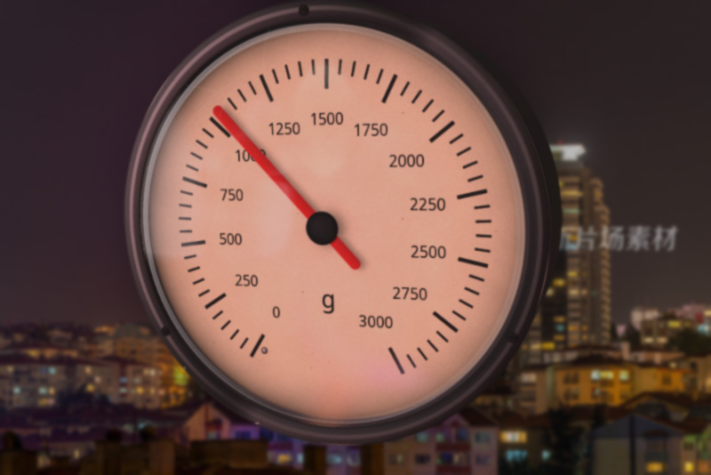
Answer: 1050 g
